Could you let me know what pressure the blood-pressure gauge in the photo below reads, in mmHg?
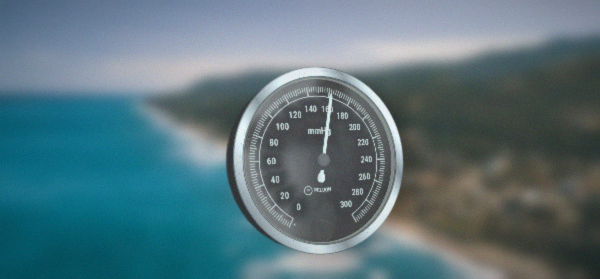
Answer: 160 mmHg
